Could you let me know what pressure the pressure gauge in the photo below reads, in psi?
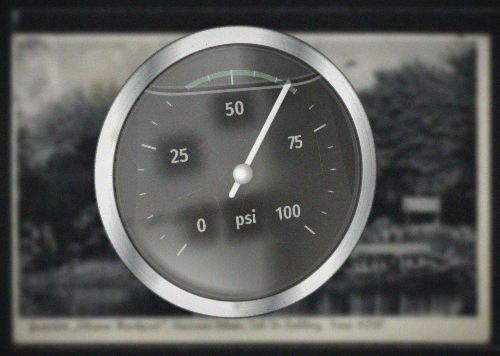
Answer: 62.5 psi
